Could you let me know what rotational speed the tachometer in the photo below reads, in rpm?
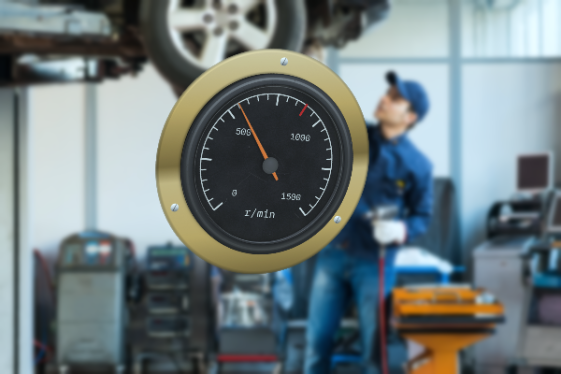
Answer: 550 rpm
